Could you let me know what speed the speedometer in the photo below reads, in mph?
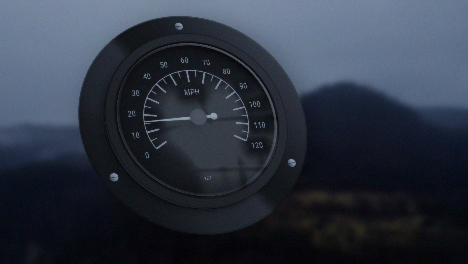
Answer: 15 mph
